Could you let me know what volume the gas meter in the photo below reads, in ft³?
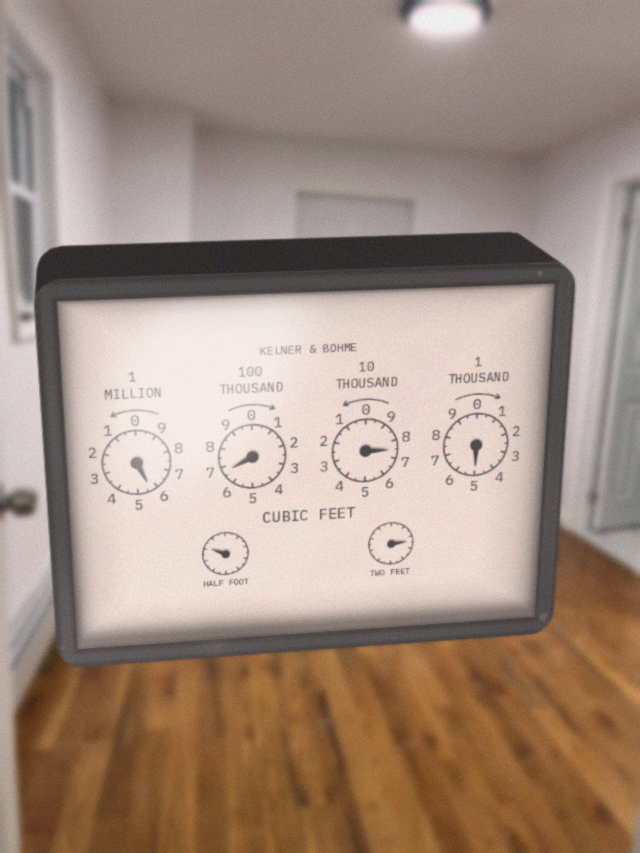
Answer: 567500 ft³
